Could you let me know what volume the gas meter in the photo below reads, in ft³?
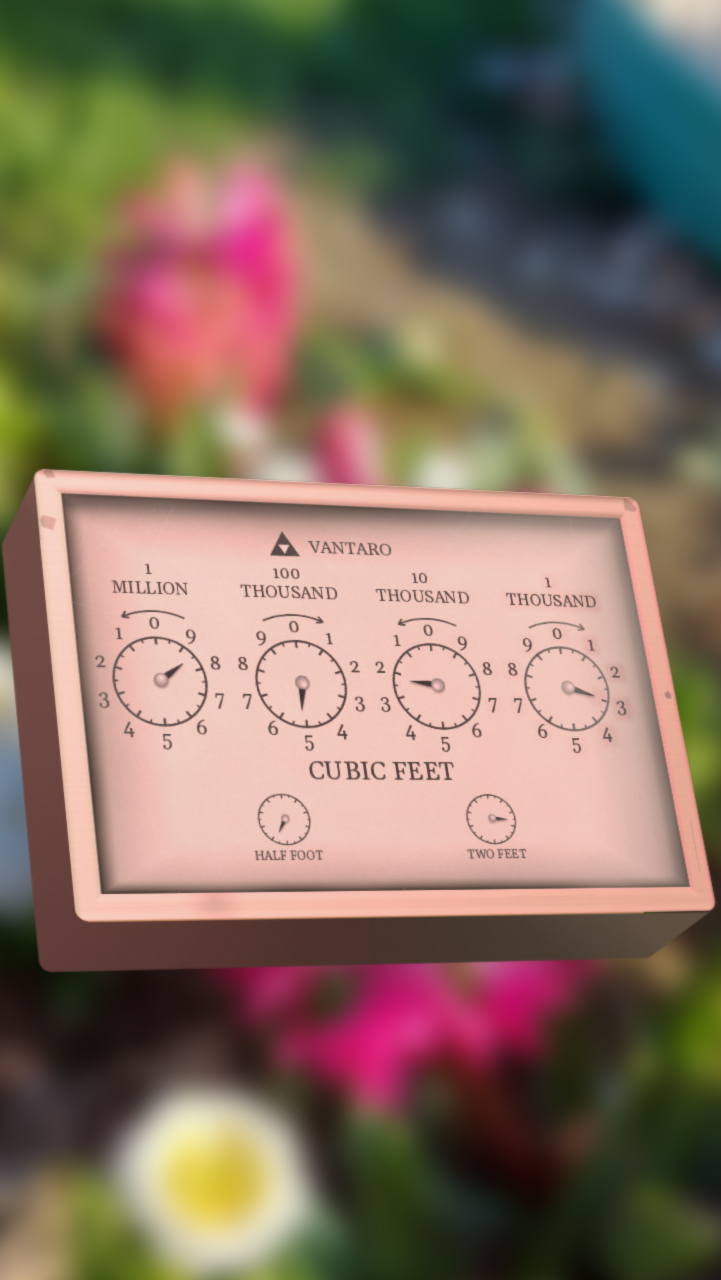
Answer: 852300 ft³
